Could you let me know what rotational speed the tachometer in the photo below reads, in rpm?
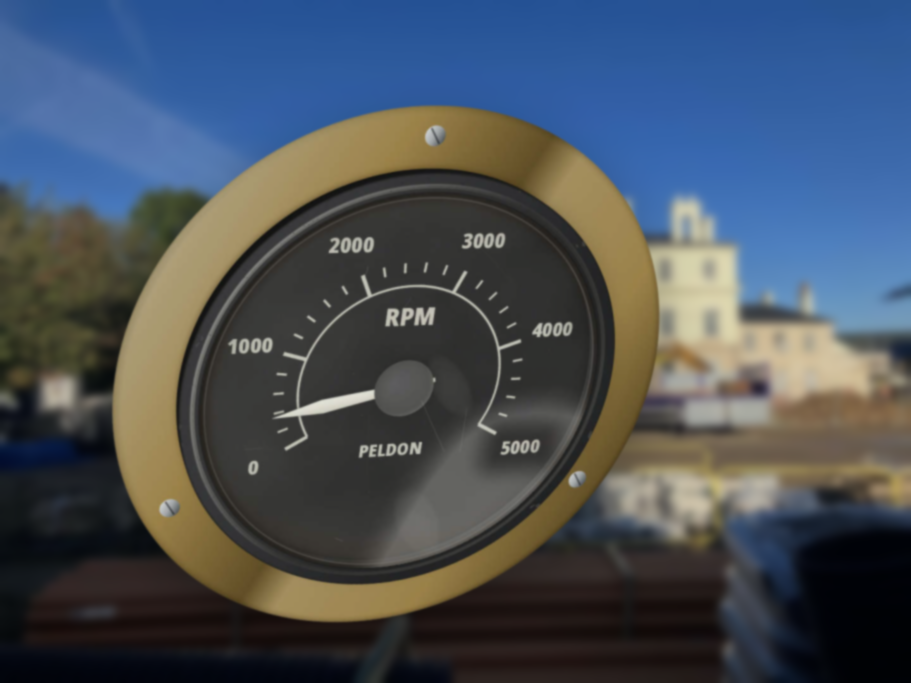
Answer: 400 rpm
